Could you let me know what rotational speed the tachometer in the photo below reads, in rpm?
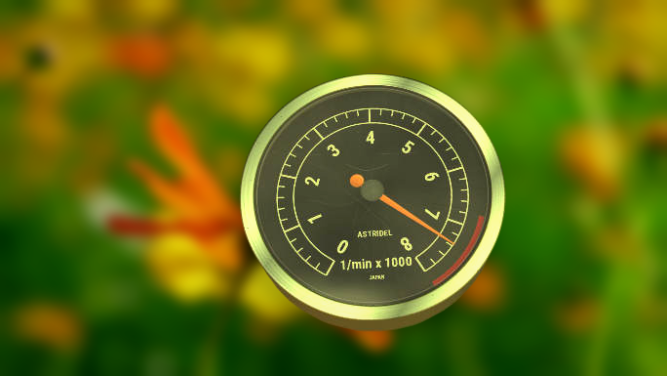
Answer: 7400 rpm
